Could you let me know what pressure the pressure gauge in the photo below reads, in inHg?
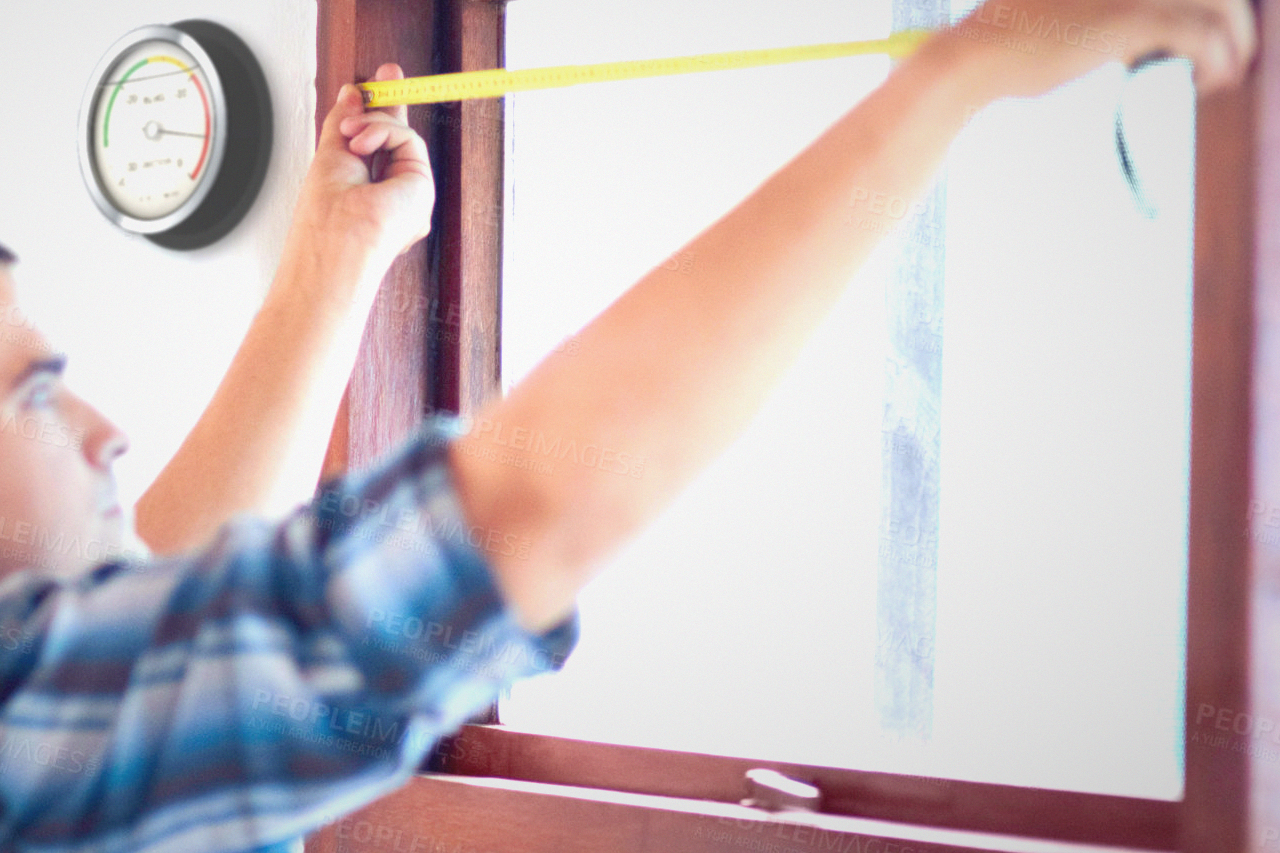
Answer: -4 inHg
